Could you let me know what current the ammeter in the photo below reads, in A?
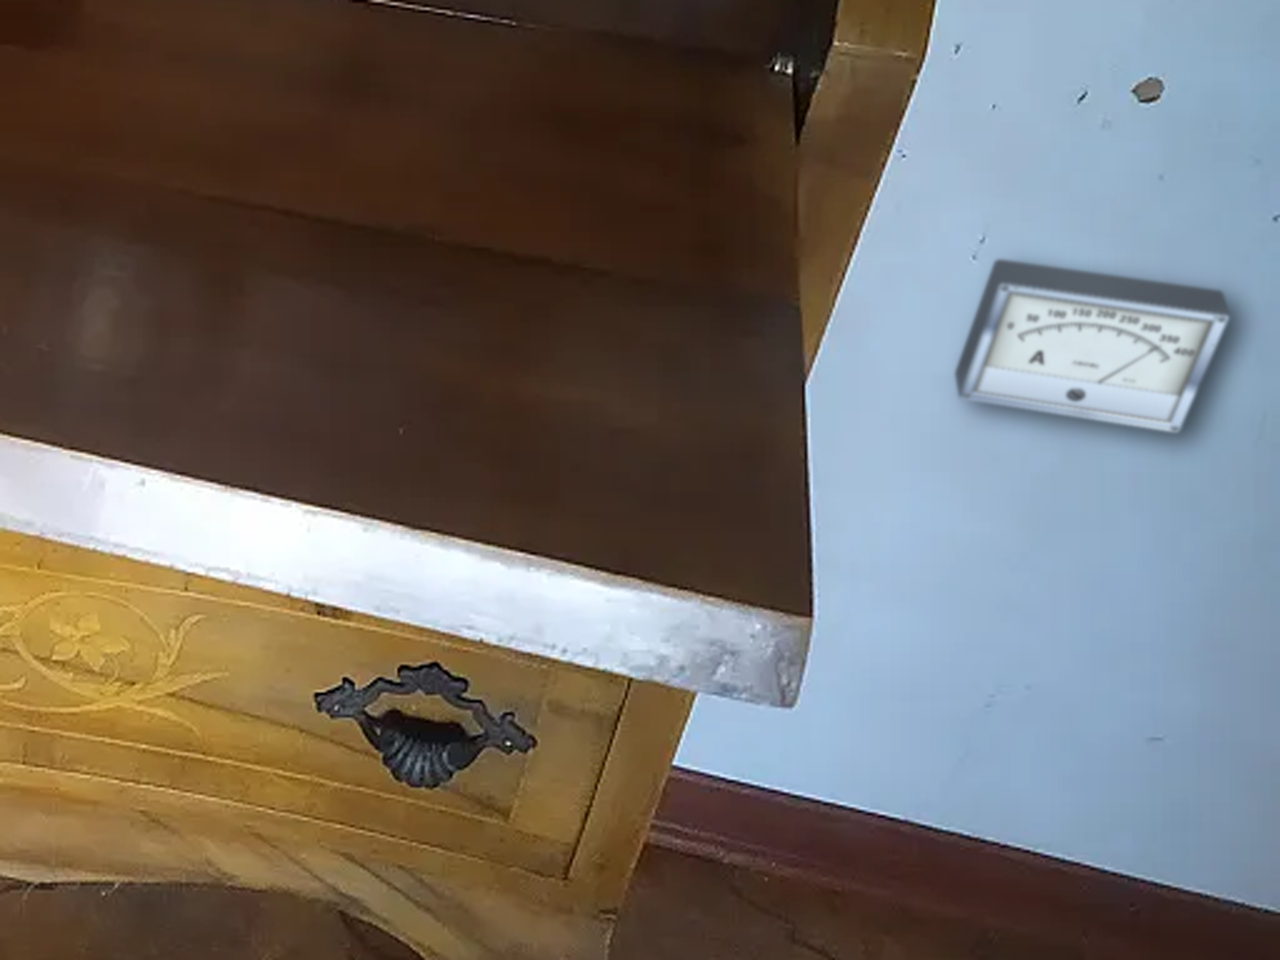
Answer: 350 A
